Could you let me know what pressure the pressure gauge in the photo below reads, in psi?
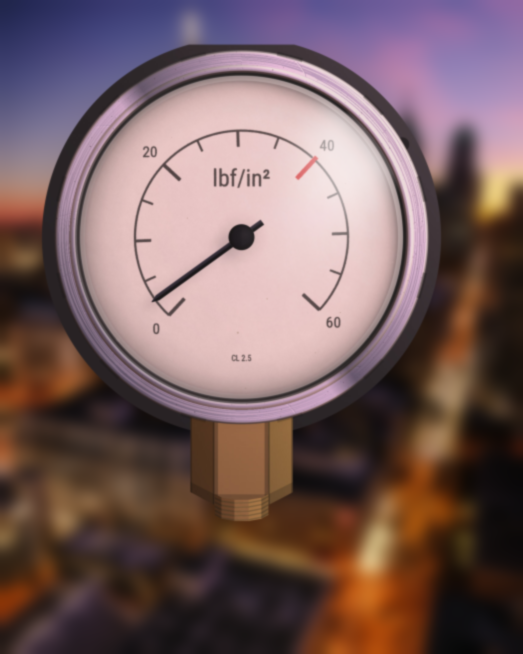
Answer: 2.5 psi
